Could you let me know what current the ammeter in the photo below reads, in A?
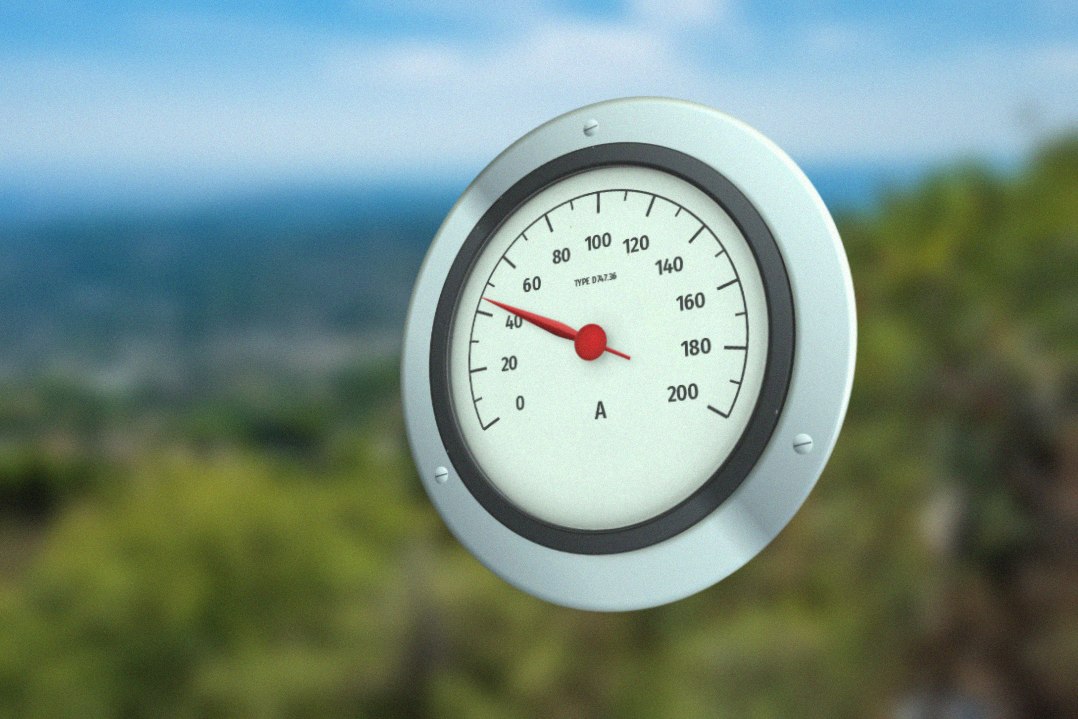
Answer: 45 A
